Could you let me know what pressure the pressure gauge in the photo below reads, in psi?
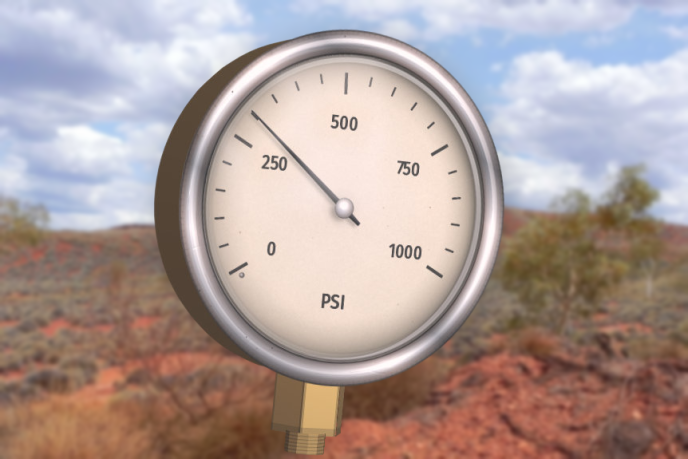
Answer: 300 psi
